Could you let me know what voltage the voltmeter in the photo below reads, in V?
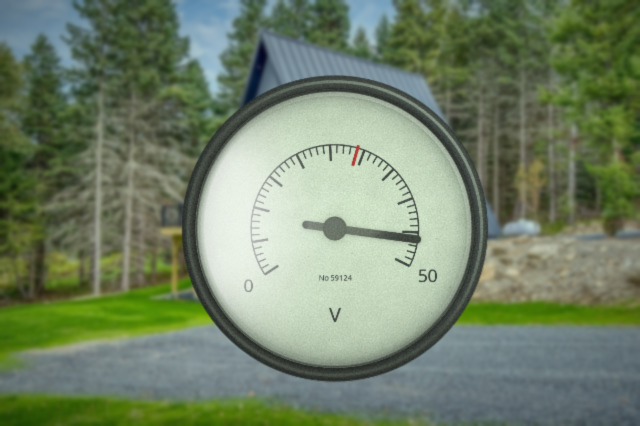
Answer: 46 V
